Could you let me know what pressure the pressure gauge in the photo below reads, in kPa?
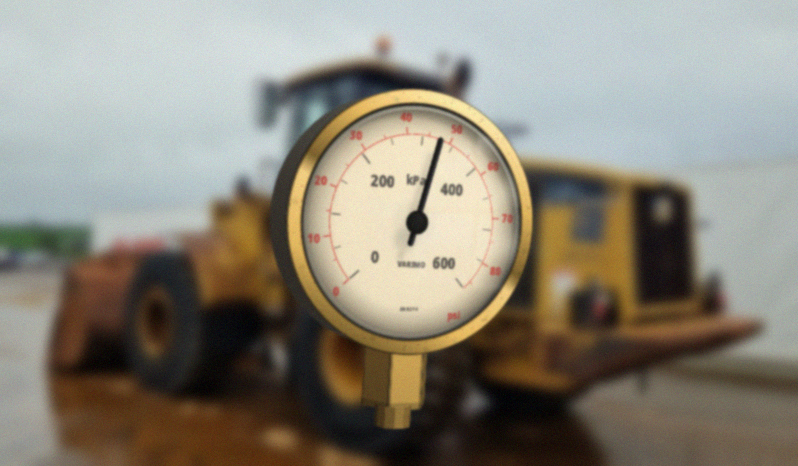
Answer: 325 kPa
